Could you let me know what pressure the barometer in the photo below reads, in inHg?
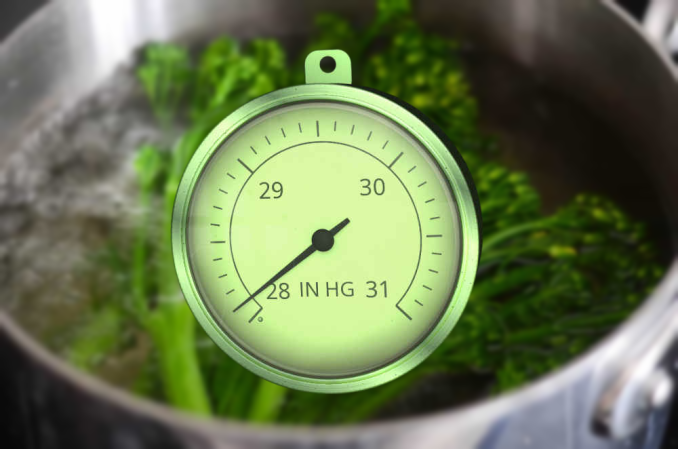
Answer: 28.1 inHg
